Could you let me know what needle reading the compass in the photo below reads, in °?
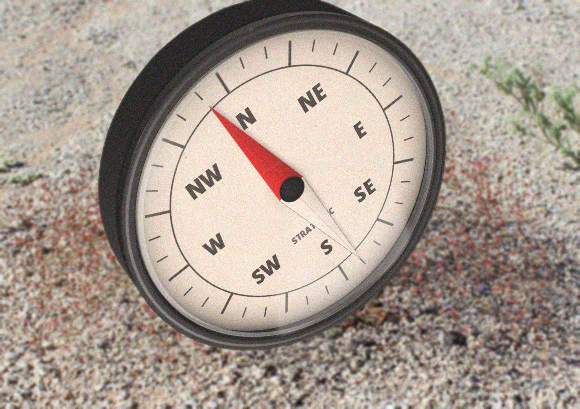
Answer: 350 °
